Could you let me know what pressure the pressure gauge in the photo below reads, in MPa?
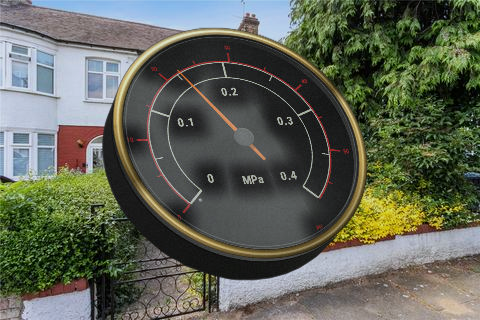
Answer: 0.15 MPa
